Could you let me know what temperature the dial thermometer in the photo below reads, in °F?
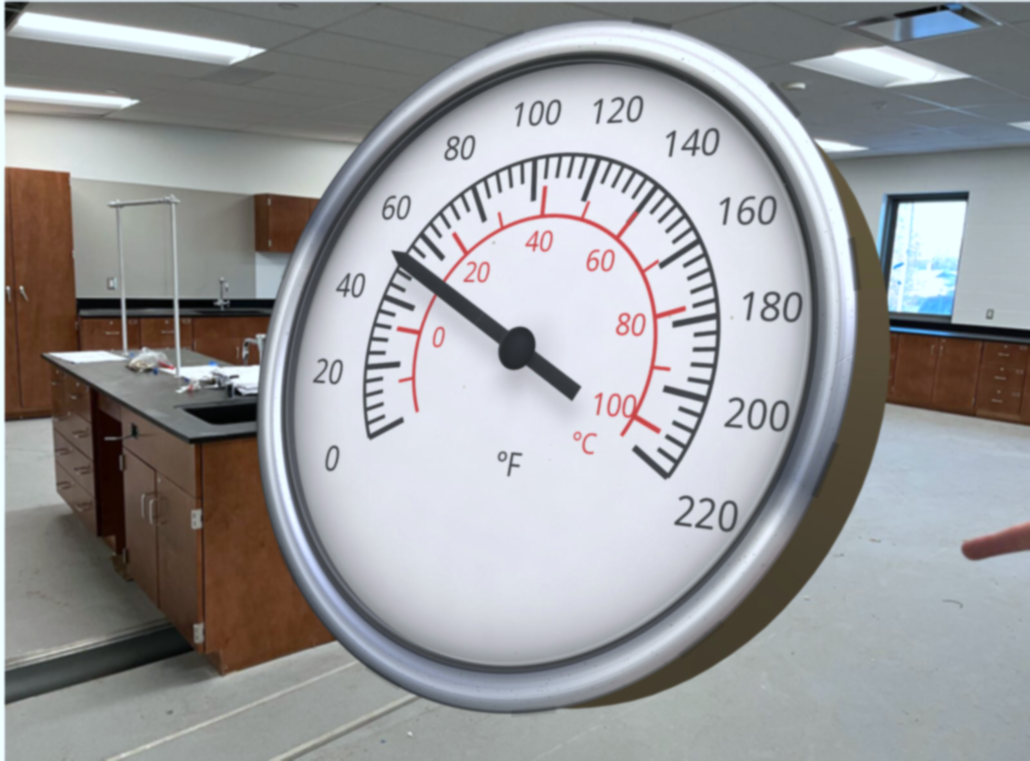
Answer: 52 °F
